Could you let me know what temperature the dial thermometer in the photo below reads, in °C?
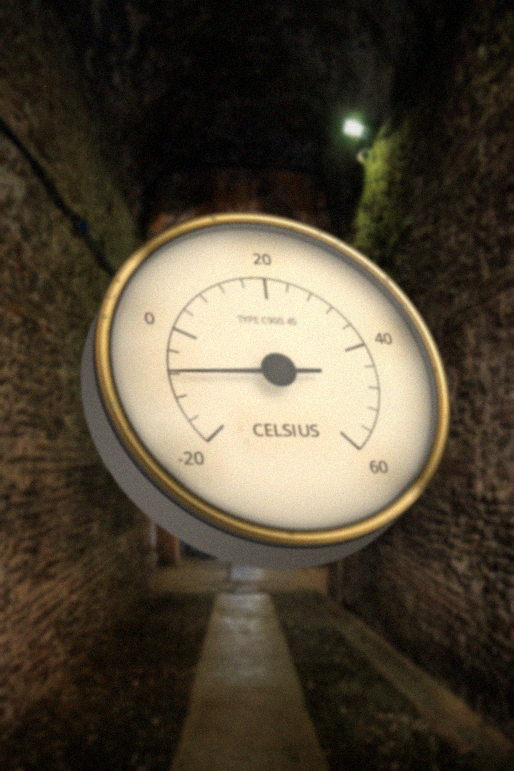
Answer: -8 °C
